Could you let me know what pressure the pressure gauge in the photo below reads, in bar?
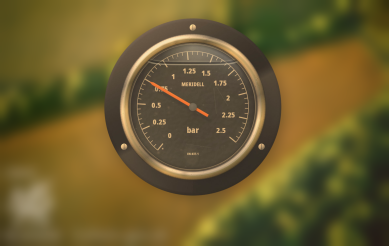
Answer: 0.75 bar
